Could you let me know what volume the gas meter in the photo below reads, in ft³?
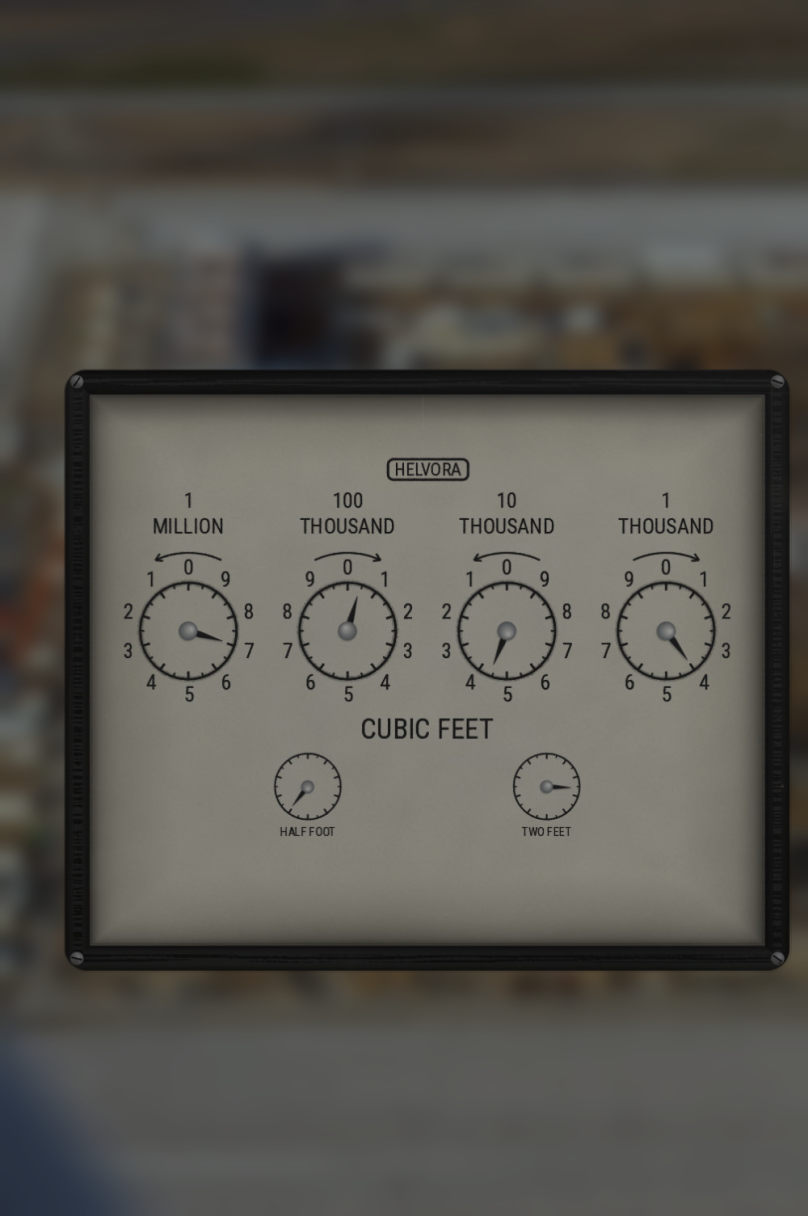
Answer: 704400 ft³
